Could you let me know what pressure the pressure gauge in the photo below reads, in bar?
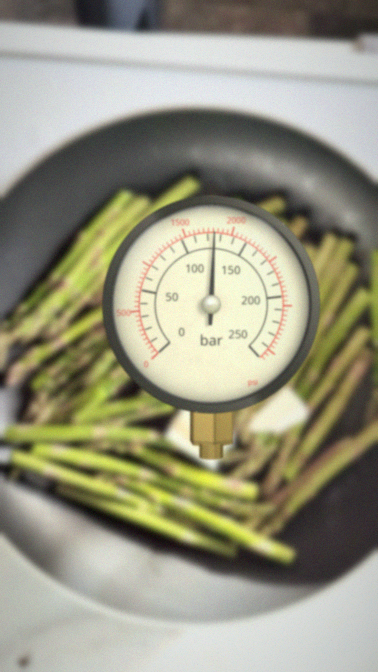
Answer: 125 bar
